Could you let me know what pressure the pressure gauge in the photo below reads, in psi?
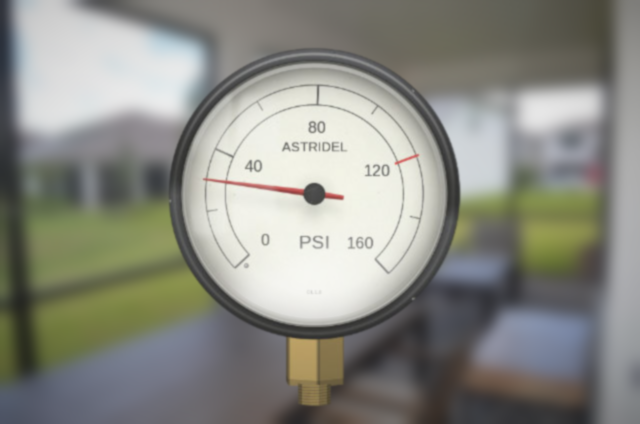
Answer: 30 psi
